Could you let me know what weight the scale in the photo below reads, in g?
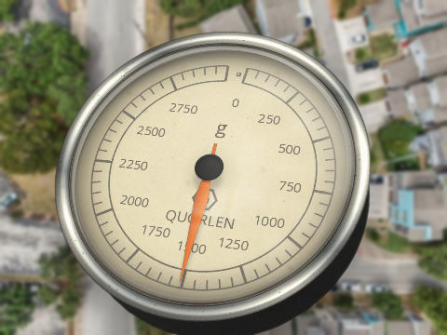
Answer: 1500 g
